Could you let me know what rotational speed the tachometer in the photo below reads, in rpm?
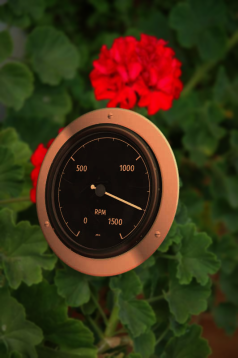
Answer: 1300 rpm
